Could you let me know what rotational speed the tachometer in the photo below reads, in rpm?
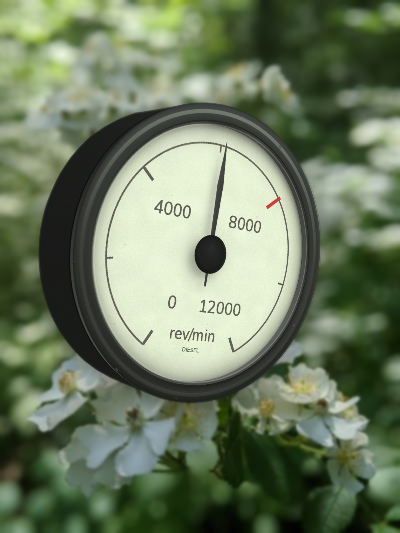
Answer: 6000 rpm
